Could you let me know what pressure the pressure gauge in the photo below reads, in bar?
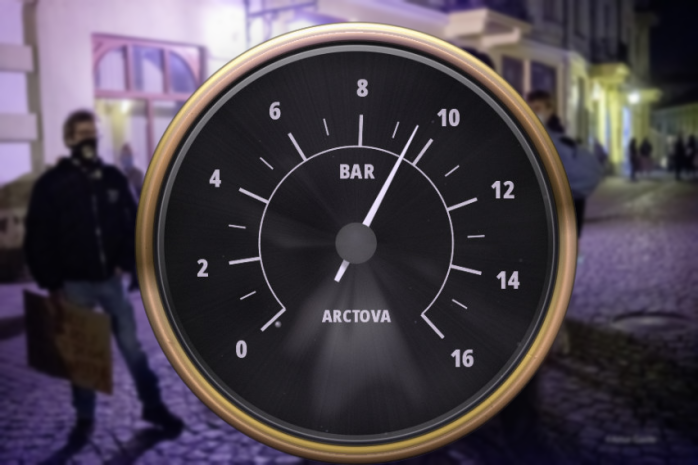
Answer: 9.5 bar
